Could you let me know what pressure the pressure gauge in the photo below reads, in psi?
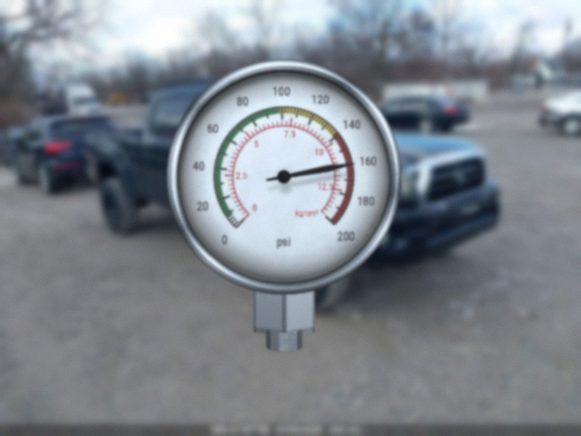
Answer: 160 psi
